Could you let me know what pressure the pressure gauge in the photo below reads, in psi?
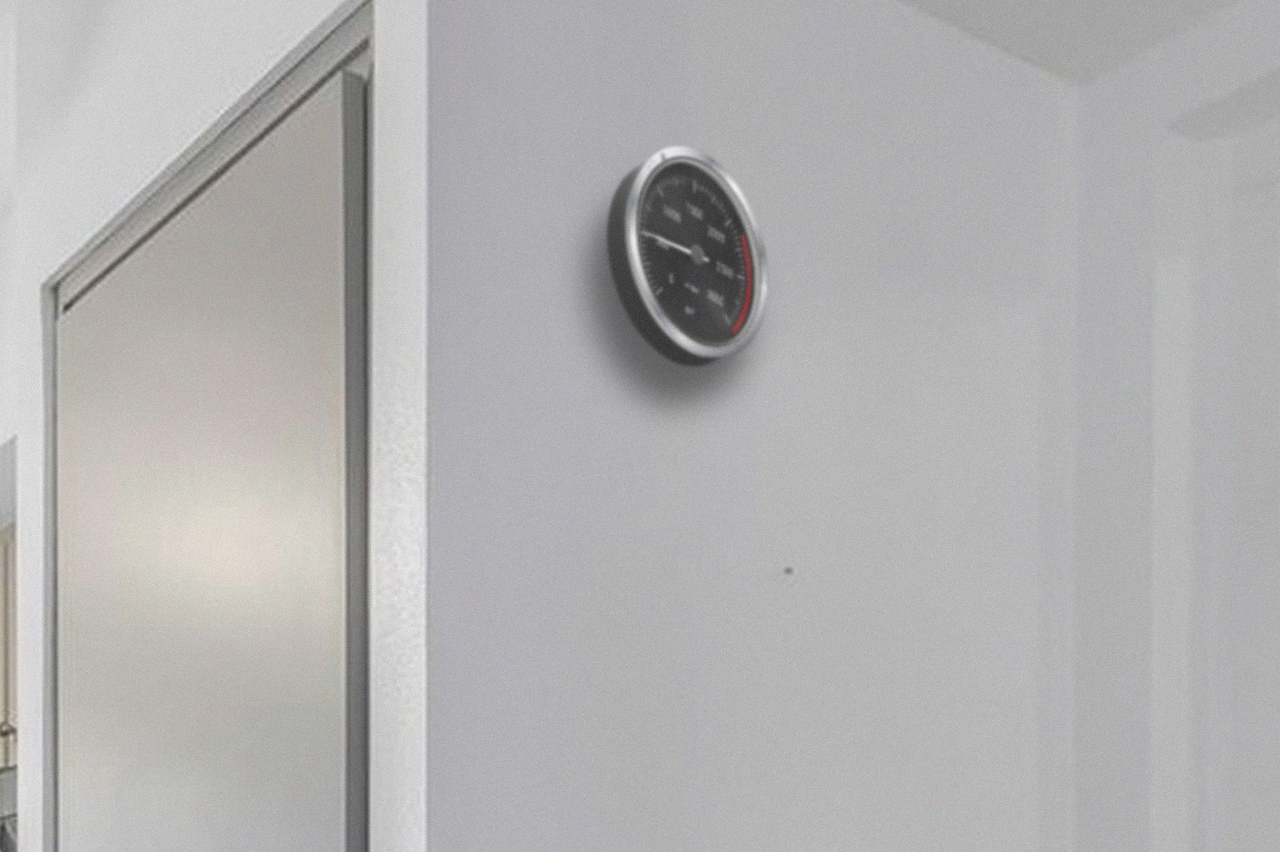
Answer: 500 psi
